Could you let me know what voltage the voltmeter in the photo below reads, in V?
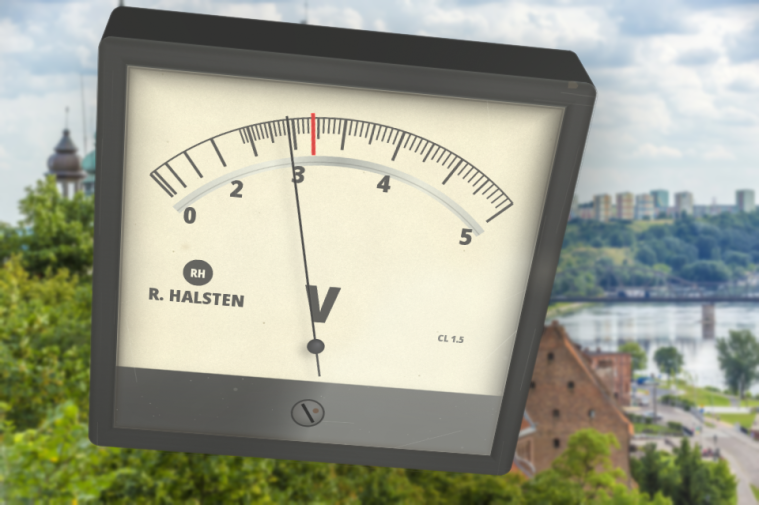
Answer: 2.95 V
